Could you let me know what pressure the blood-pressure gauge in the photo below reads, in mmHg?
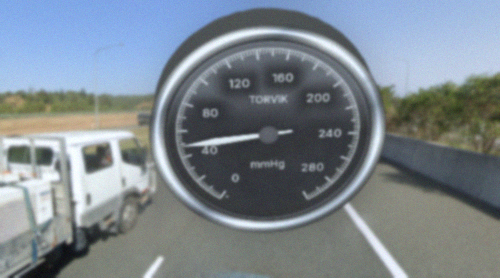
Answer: 50 mmHg
